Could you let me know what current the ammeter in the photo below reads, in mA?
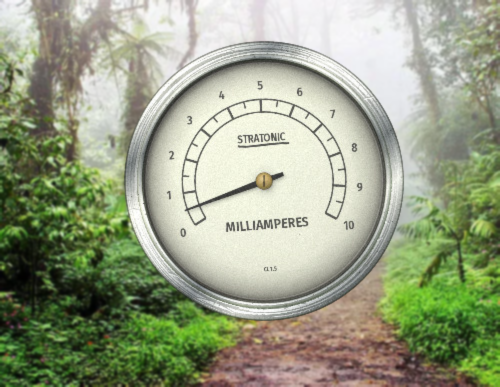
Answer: 0.5 mA
